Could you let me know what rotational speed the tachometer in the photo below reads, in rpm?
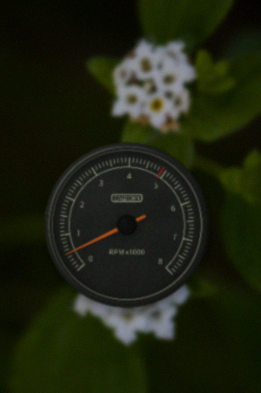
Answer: 500 rpm
